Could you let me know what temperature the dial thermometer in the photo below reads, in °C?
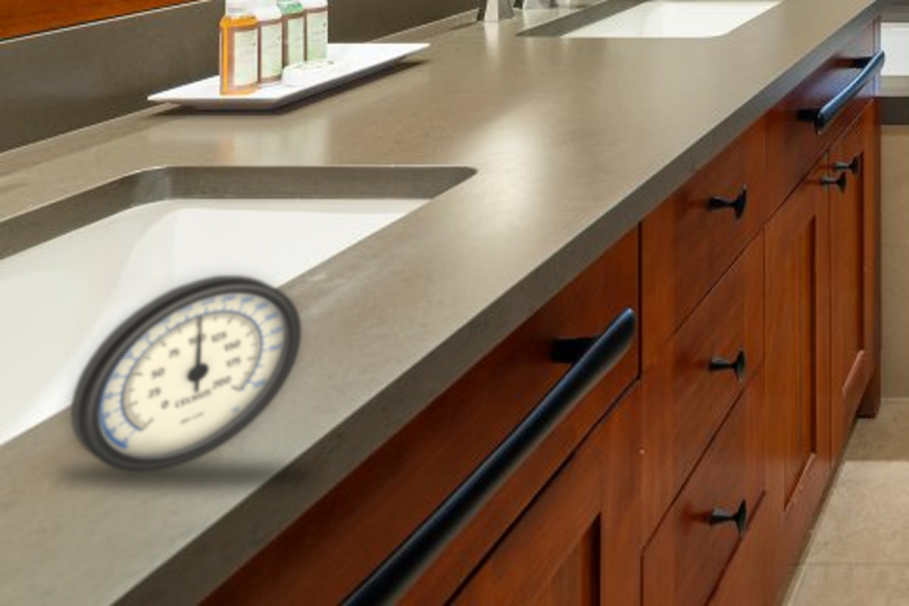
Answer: 100 °C
